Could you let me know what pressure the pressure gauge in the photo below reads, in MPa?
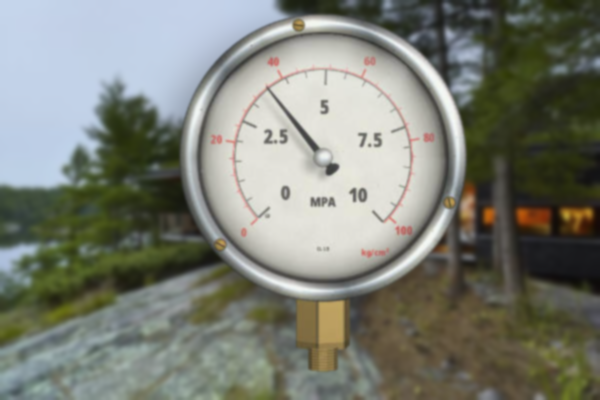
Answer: 3.5 MPa
